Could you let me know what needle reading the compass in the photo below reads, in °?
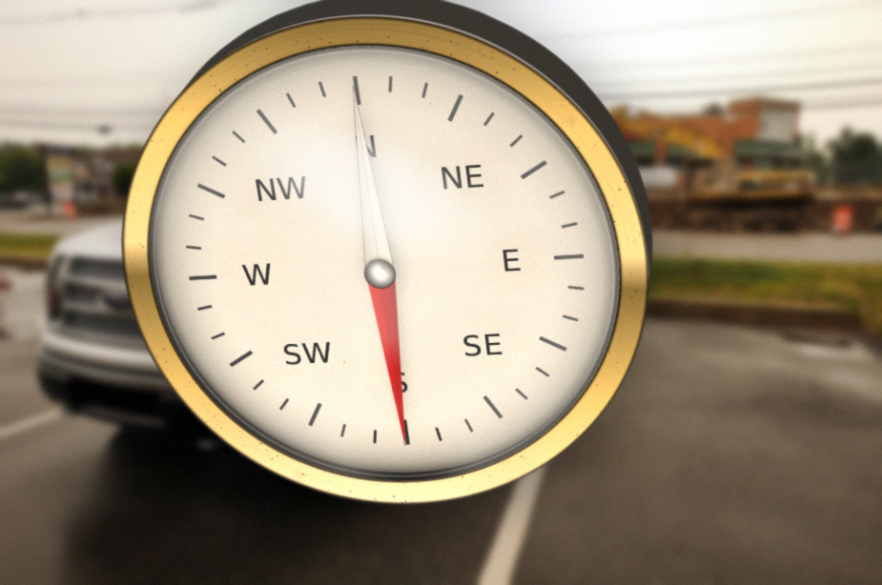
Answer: 180 °
